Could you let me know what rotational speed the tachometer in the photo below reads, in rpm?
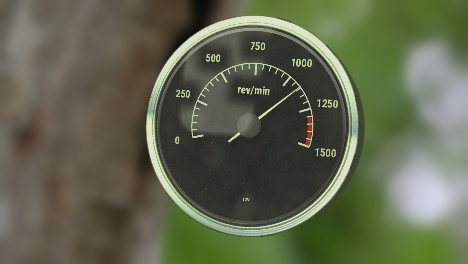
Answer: 1100 rpm
